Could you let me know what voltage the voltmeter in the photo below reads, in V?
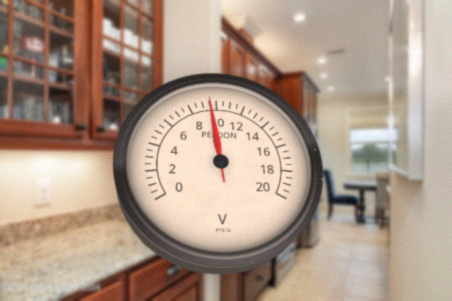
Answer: 9.5 V
